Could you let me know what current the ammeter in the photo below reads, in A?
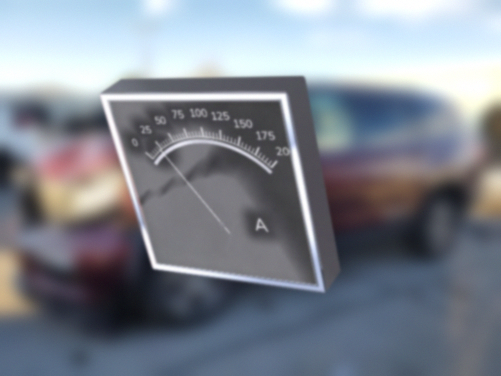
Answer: 25 A
